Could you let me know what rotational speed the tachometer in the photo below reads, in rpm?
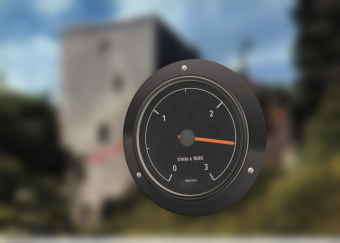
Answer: 2500 rpm
